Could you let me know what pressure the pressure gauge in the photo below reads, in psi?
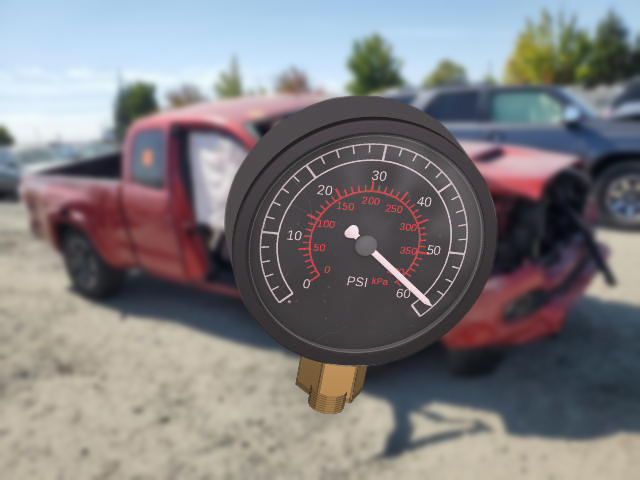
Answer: 58 psi
